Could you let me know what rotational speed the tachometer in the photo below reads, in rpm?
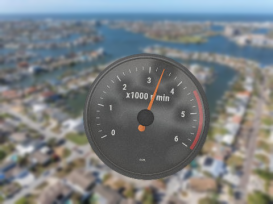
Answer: 3400 rpm
